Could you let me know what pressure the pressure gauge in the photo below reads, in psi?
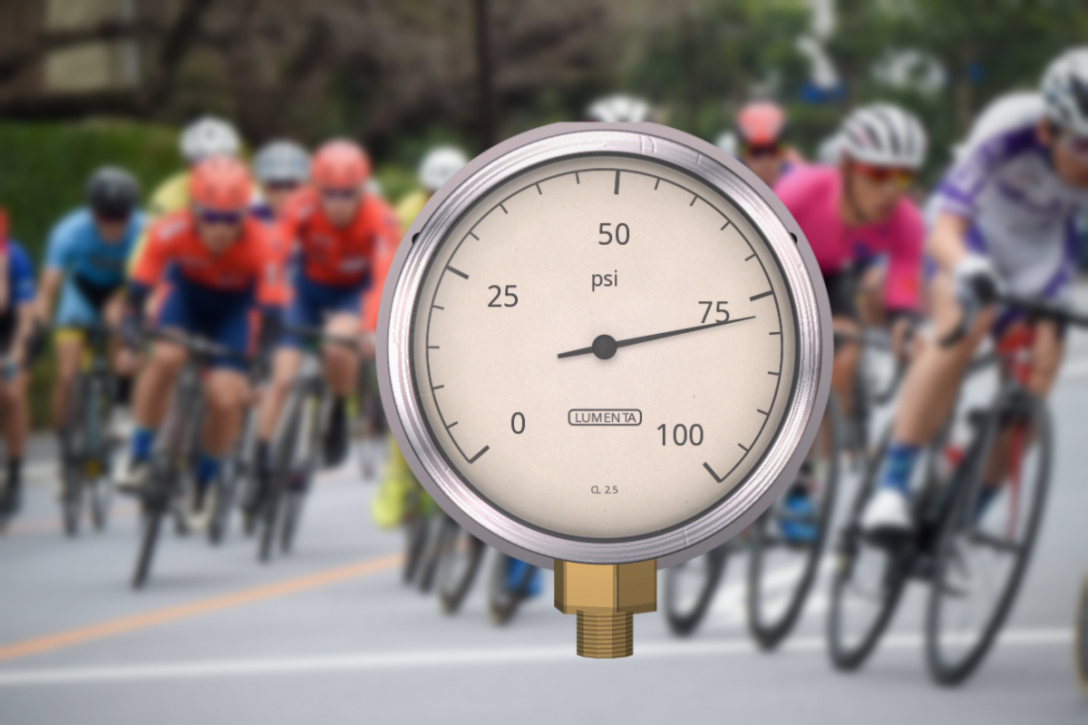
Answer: 77.5 psi
